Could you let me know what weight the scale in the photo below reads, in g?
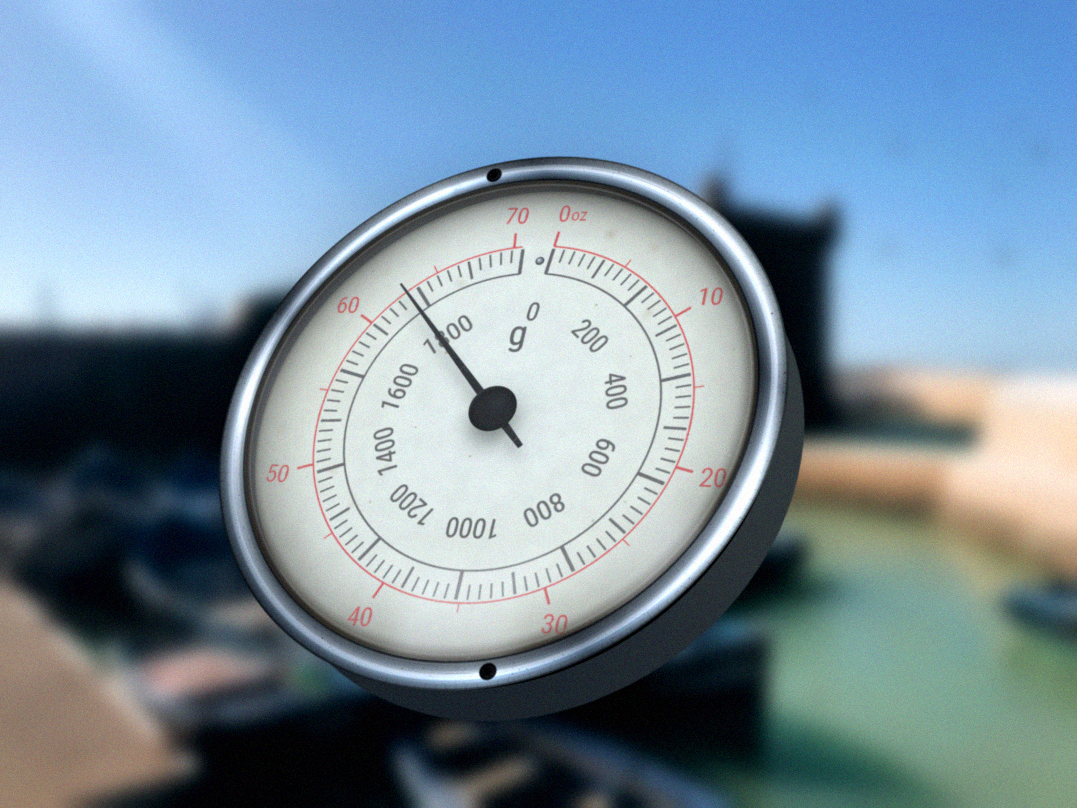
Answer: 1780 g
